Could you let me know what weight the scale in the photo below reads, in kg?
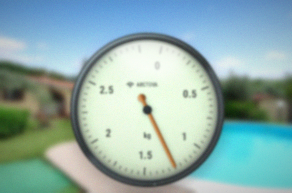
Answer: 1.25 kg
